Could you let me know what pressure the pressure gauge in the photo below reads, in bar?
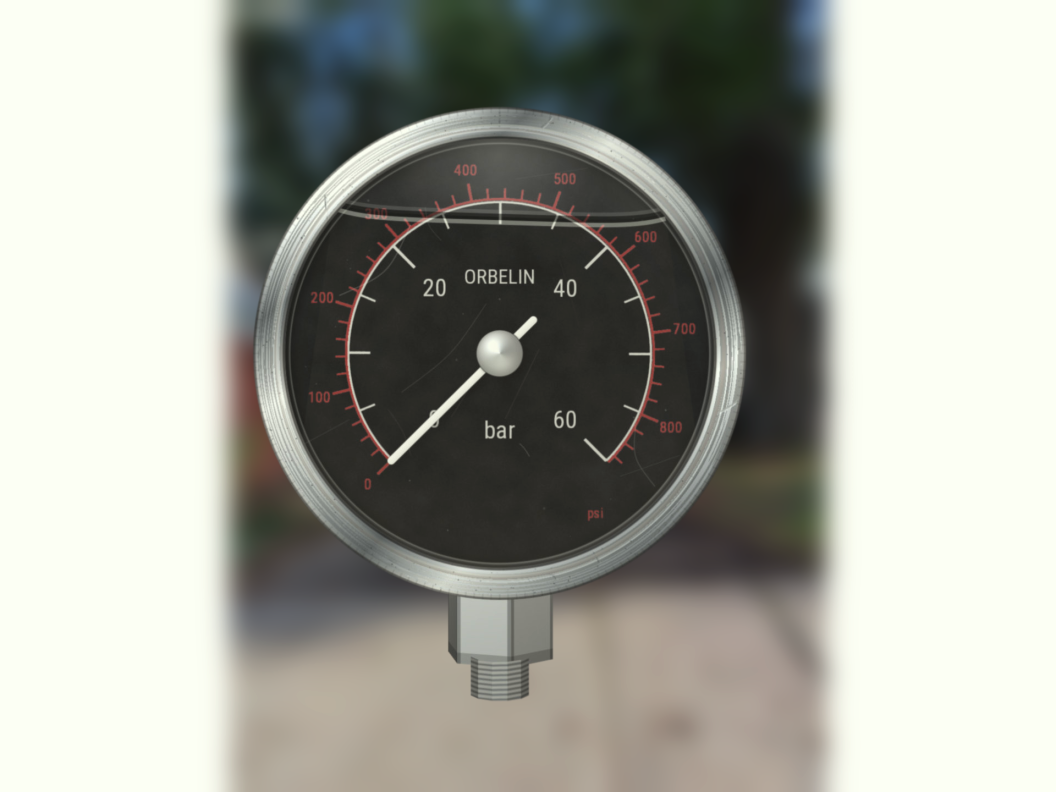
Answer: 0 bar
